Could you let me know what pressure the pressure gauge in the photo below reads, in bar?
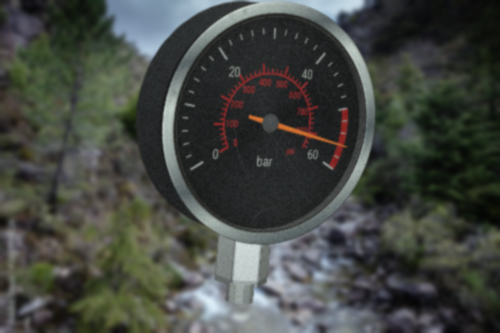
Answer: 56 bar
